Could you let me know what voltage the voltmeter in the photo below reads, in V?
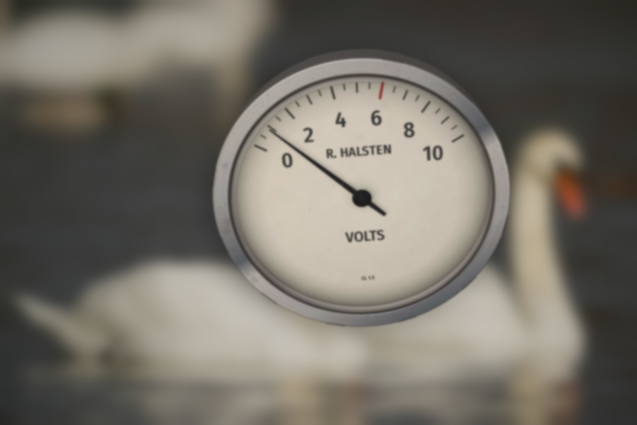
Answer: 1 V
